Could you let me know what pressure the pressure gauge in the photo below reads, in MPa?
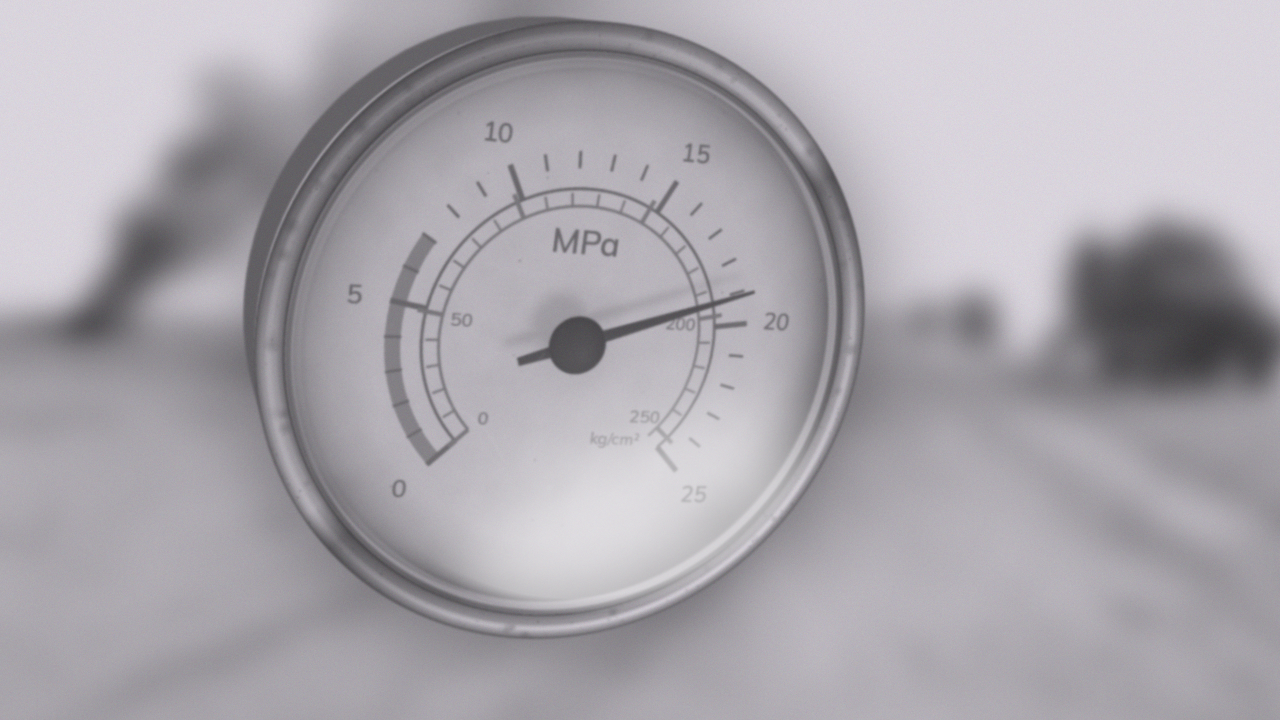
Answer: 19 MPa
